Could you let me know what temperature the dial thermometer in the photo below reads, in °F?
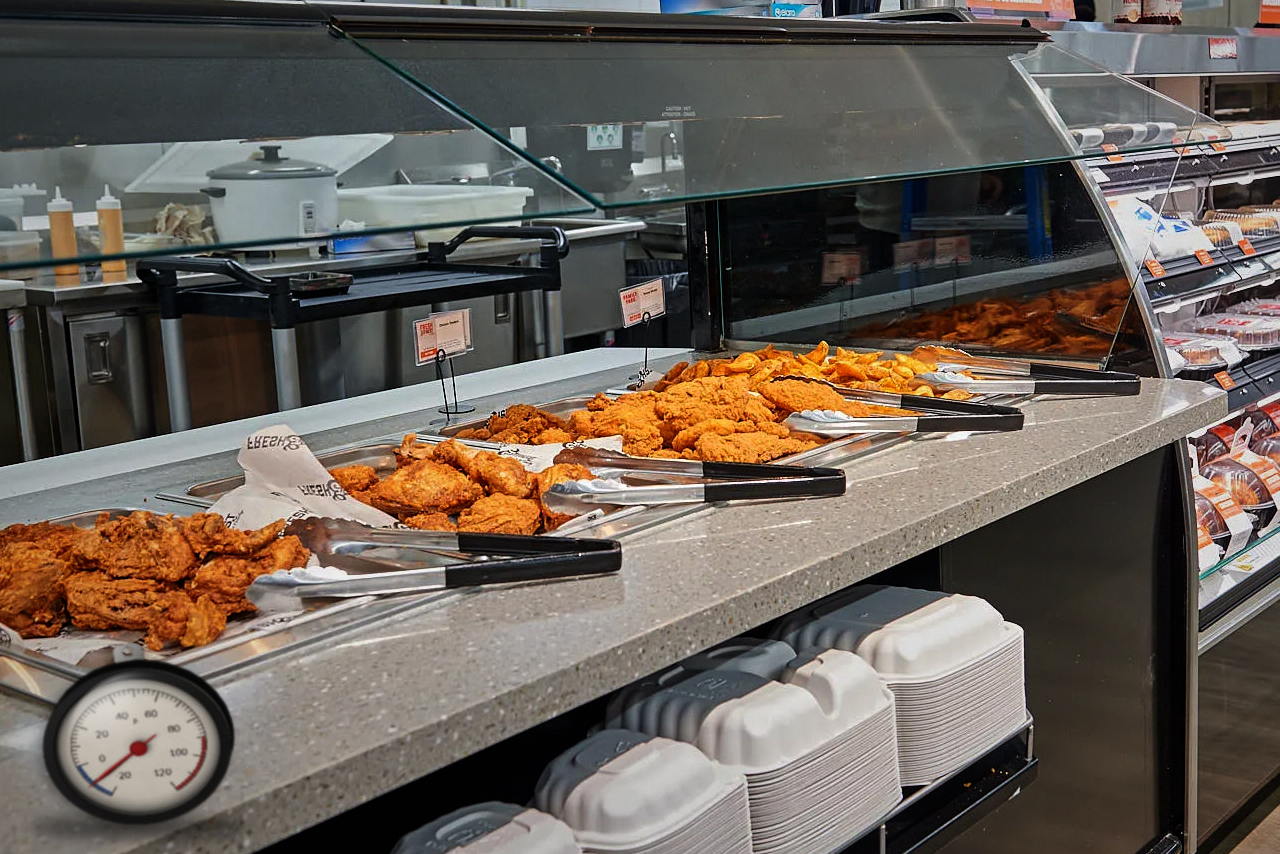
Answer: -10 °F
